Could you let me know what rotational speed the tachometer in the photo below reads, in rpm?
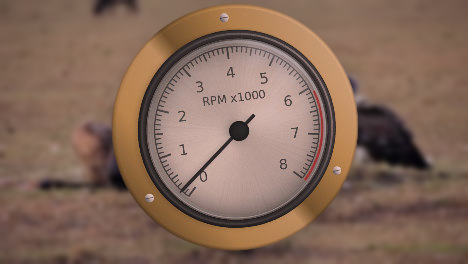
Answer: 200 rpm
